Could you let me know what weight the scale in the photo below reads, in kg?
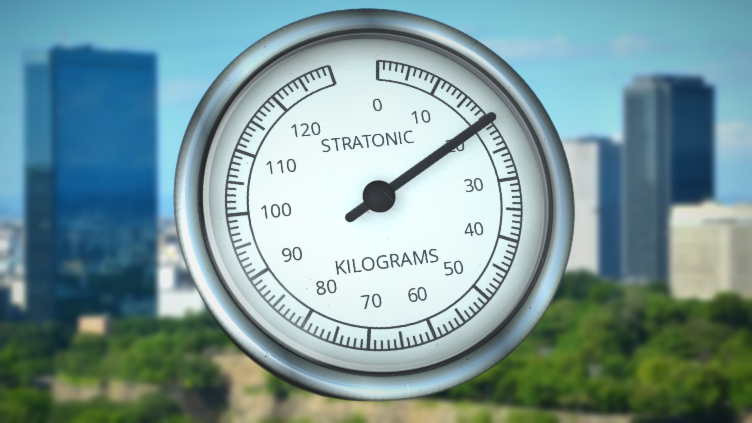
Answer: 20 kg
